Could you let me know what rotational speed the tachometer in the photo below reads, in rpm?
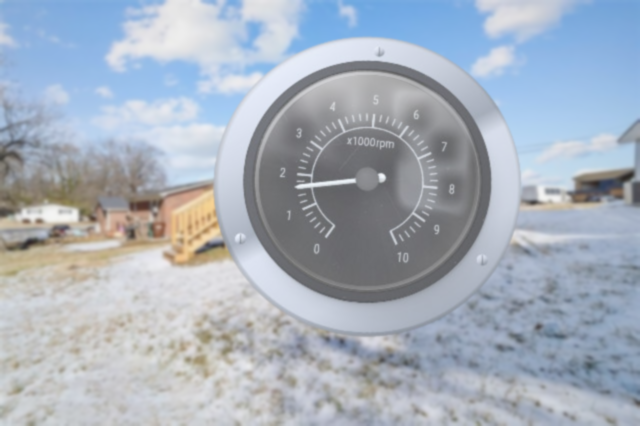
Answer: 1600 rpm
